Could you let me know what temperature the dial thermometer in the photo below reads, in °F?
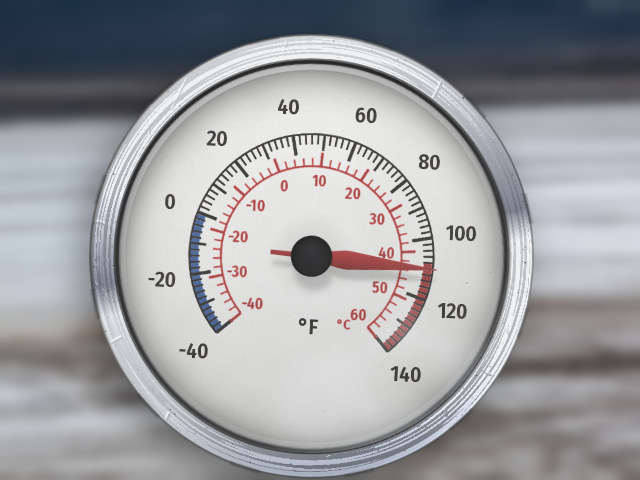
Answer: 110 °F
